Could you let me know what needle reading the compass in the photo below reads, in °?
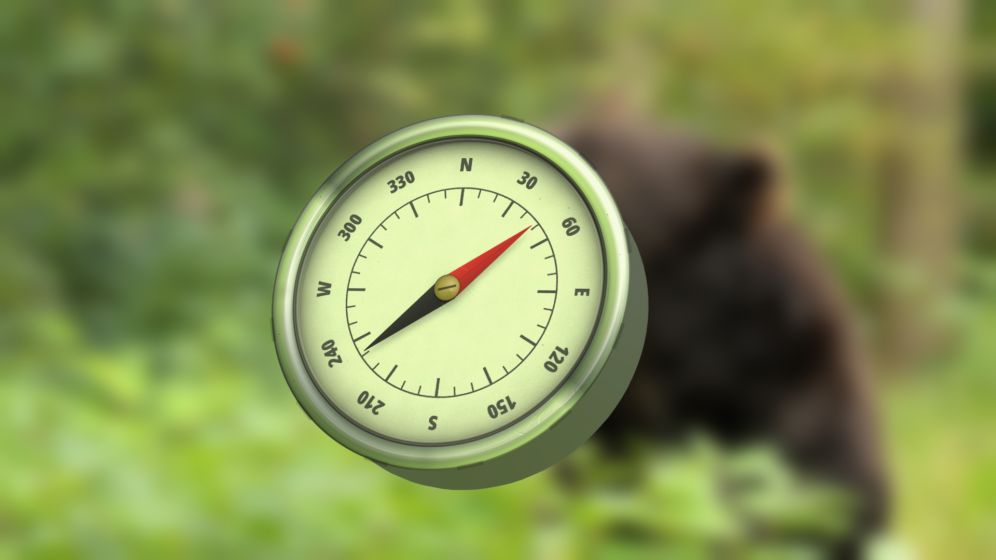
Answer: 50 °
